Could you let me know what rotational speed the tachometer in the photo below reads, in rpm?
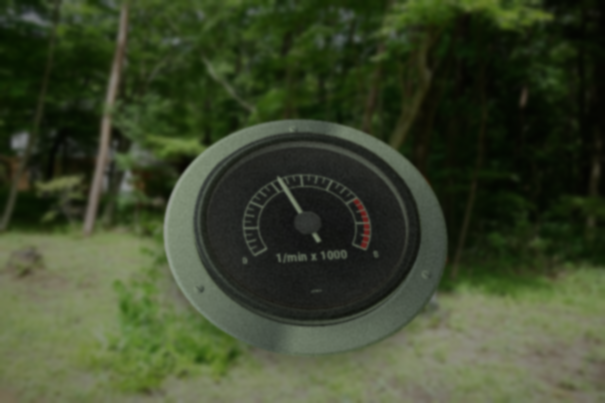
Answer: 3250 rpm
